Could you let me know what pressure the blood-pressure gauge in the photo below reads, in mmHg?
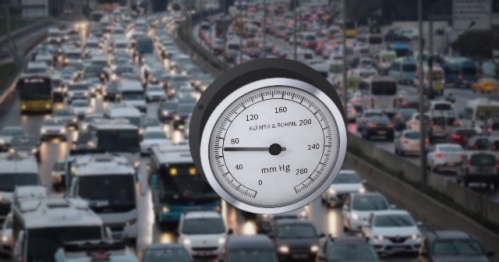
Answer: 70 mmHg
